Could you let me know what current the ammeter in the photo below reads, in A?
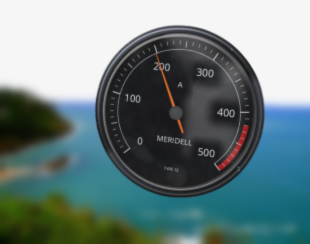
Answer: 200 A
